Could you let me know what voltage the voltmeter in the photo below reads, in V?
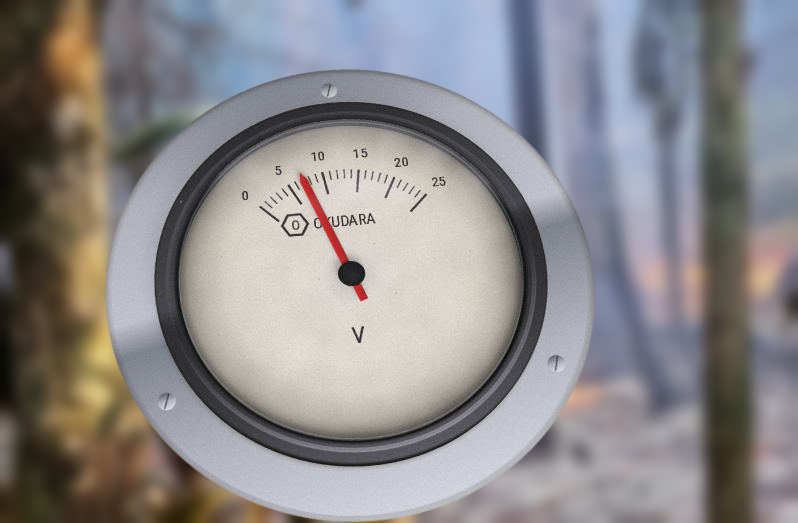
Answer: 7 V
